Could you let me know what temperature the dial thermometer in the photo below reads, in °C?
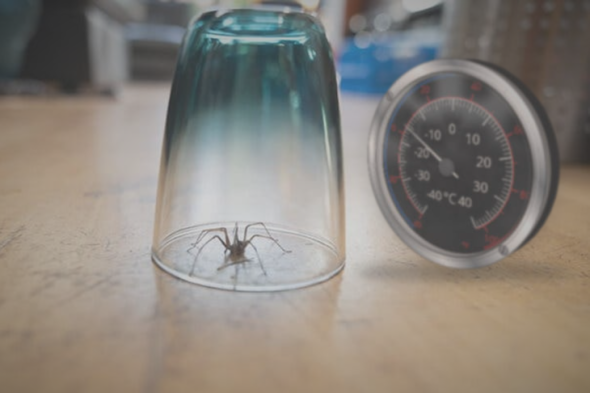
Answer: -15 °C
